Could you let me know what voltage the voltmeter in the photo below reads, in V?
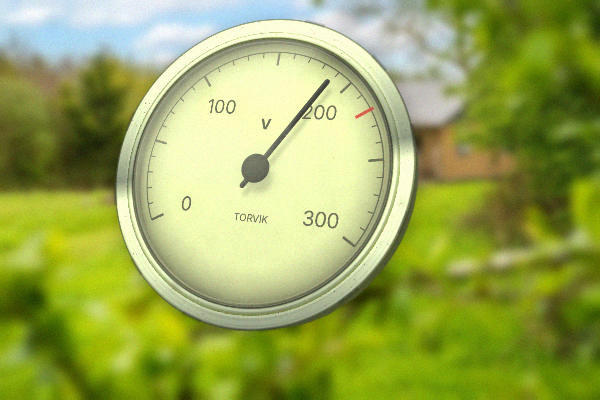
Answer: 190 V
